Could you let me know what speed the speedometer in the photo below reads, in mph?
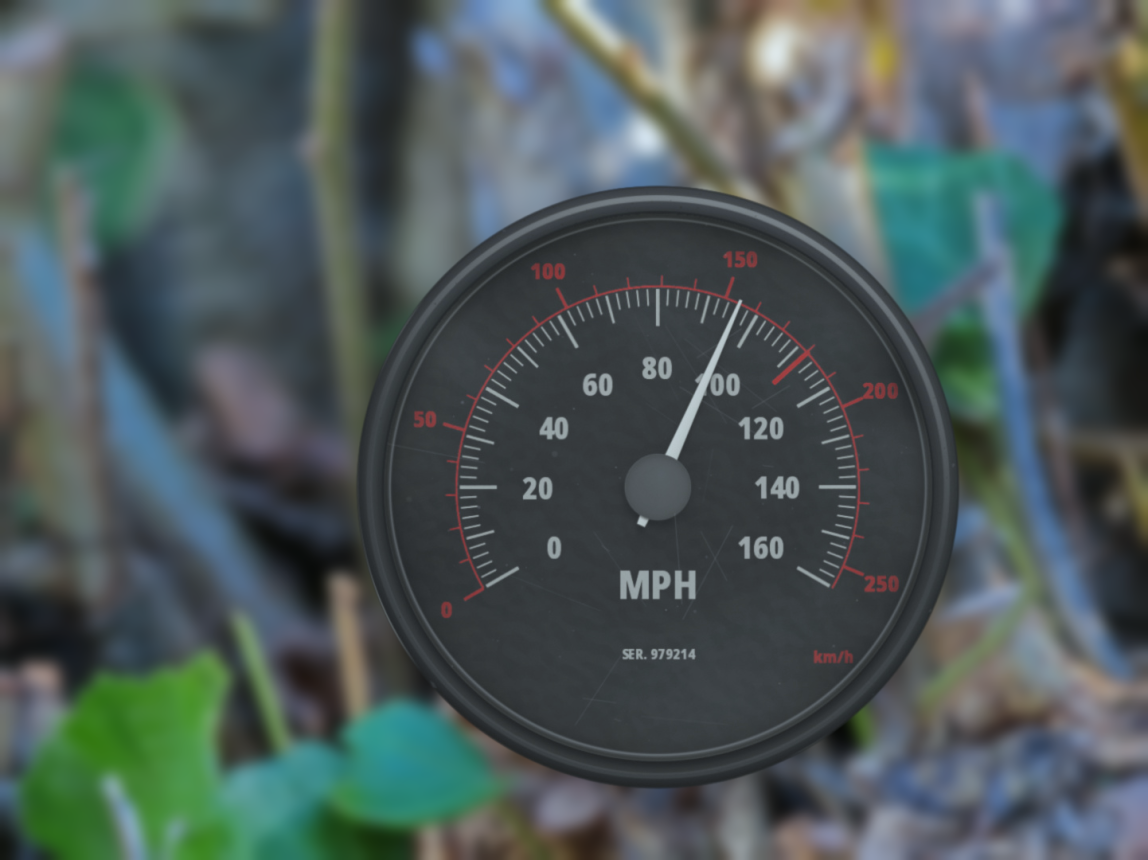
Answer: 96 mph
